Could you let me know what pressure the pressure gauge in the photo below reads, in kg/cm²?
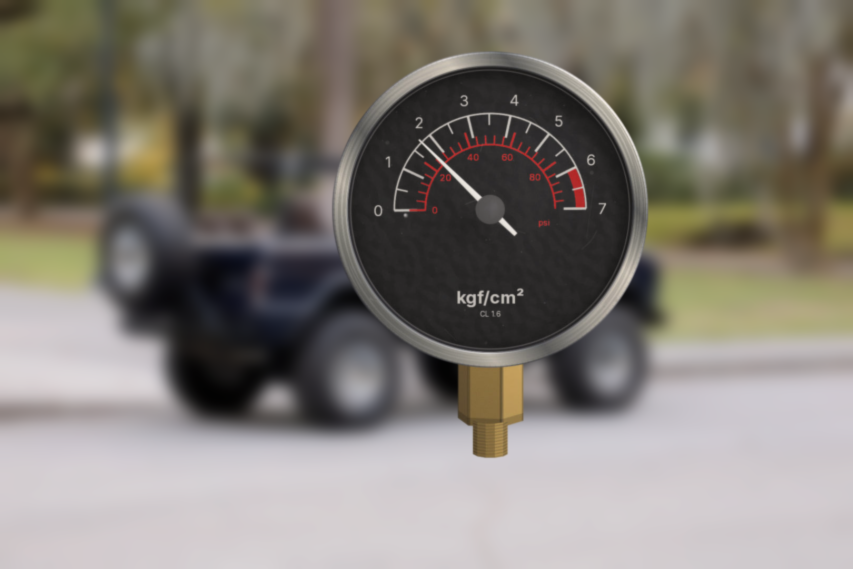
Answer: 1.75 kg/cm²
